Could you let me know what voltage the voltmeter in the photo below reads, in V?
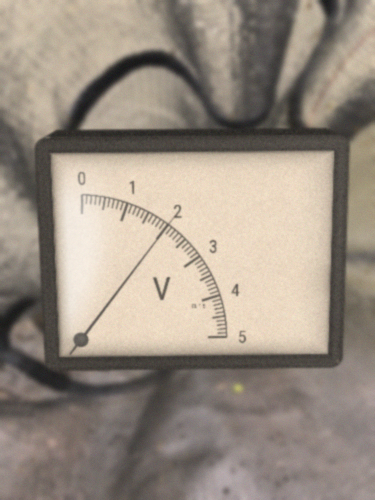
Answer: 2 V
